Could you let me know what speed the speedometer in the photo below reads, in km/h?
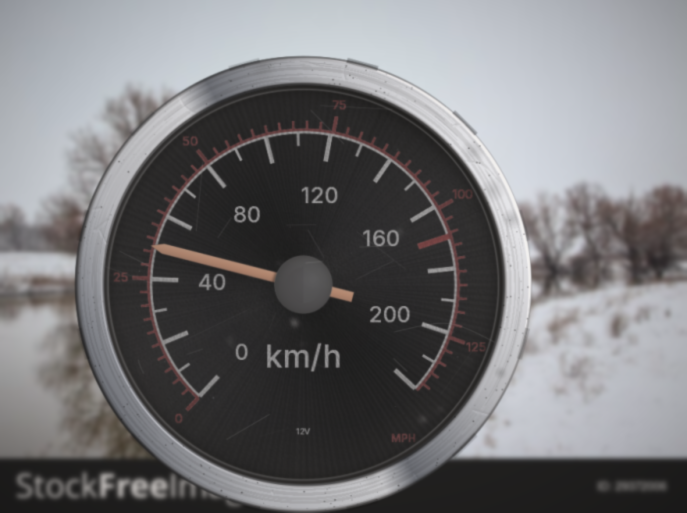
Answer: 50 km/h
